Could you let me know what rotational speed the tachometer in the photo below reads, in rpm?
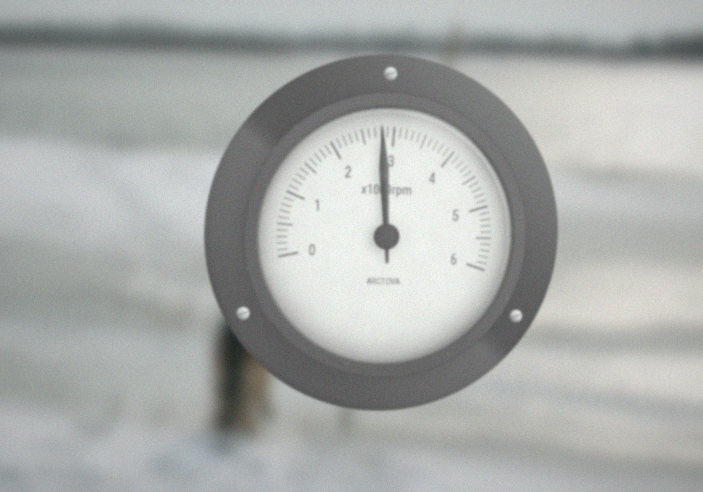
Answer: 2800 rpm
